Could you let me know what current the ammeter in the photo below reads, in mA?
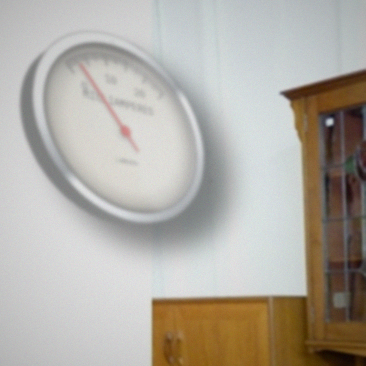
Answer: 2.5 mA
